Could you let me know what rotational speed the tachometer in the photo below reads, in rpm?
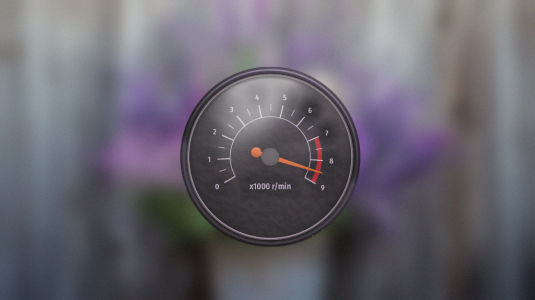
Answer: 8500 rpm
